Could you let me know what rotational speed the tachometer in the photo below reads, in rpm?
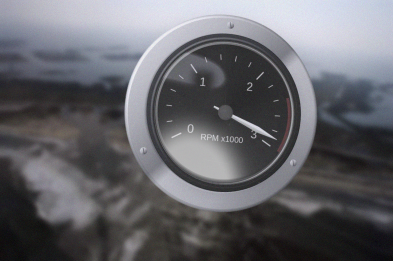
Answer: 2900 rpm
